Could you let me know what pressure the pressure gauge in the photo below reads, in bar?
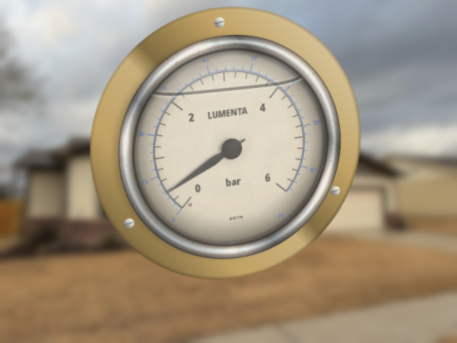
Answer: 0.4 bar
